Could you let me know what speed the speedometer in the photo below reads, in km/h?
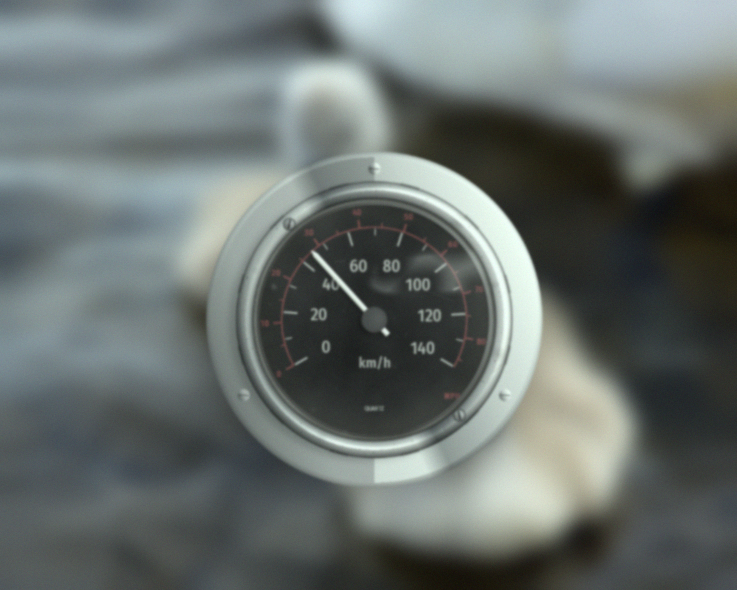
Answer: 45 km/h
